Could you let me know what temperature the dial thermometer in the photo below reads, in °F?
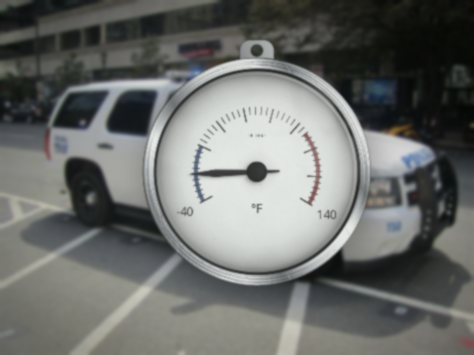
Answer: -20 °F
